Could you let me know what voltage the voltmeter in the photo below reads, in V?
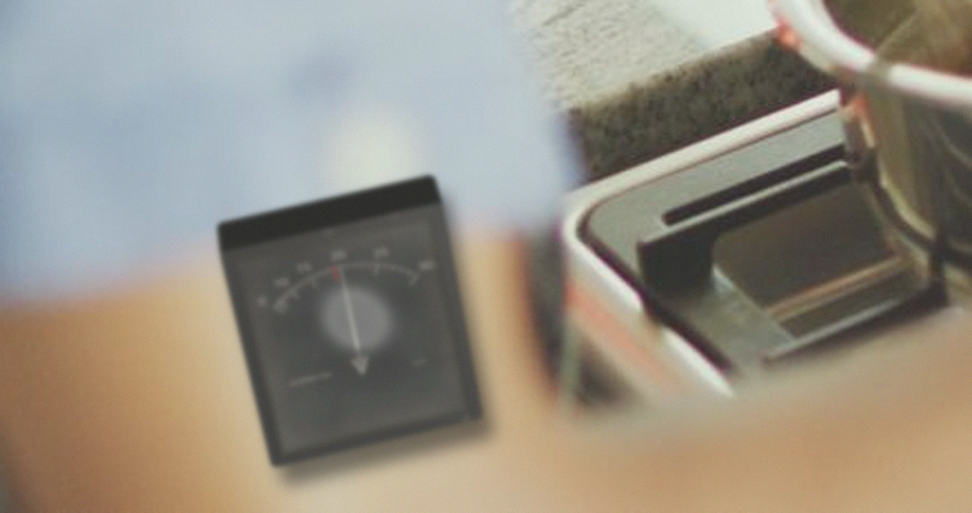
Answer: 20 V
